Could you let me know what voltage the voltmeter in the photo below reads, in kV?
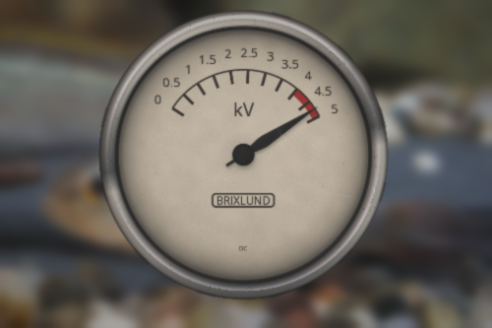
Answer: 4.75 kV
